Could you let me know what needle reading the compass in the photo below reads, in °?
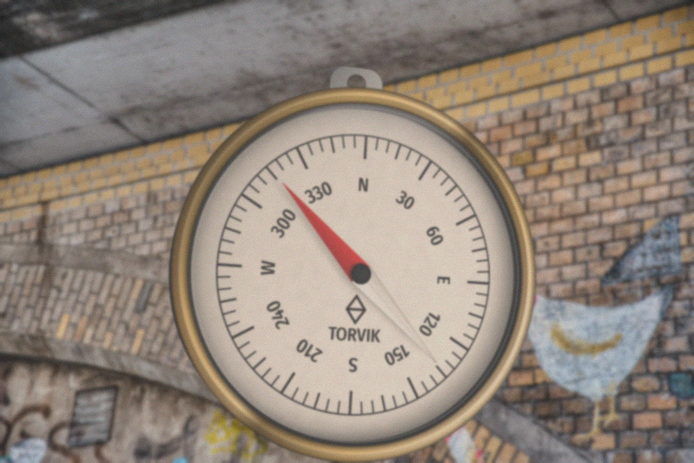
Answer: 315 °
